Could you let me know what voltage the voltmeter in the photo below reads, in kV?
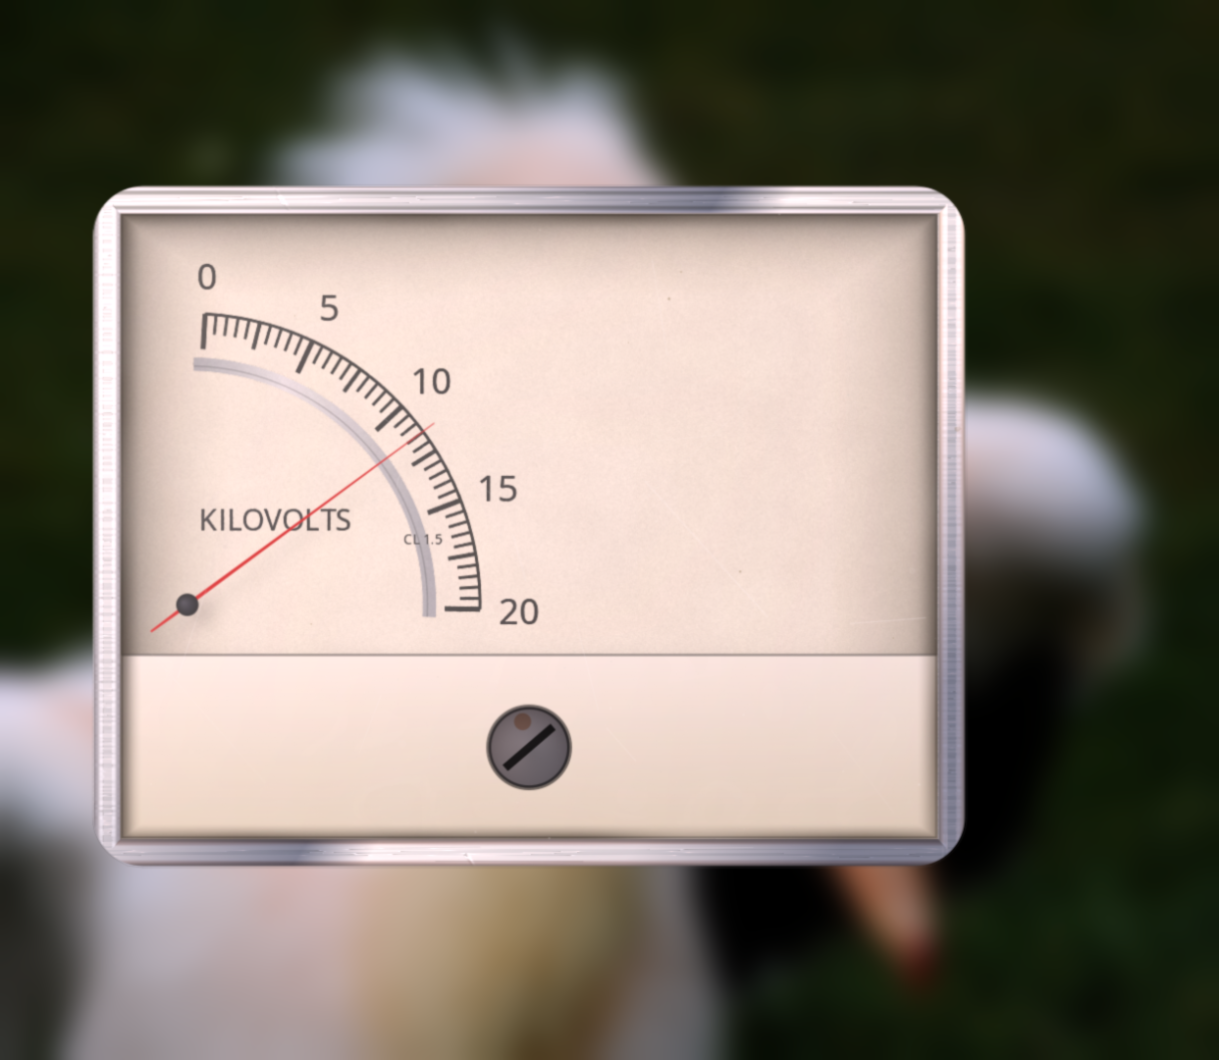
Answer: 11.5 kV
